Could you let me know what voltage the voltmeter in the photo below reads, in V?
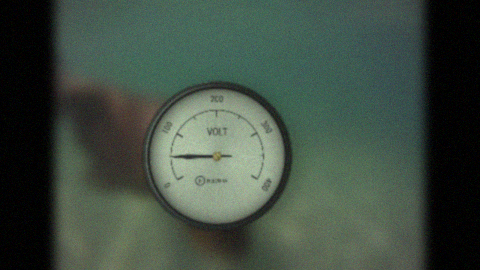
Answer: 50 V
